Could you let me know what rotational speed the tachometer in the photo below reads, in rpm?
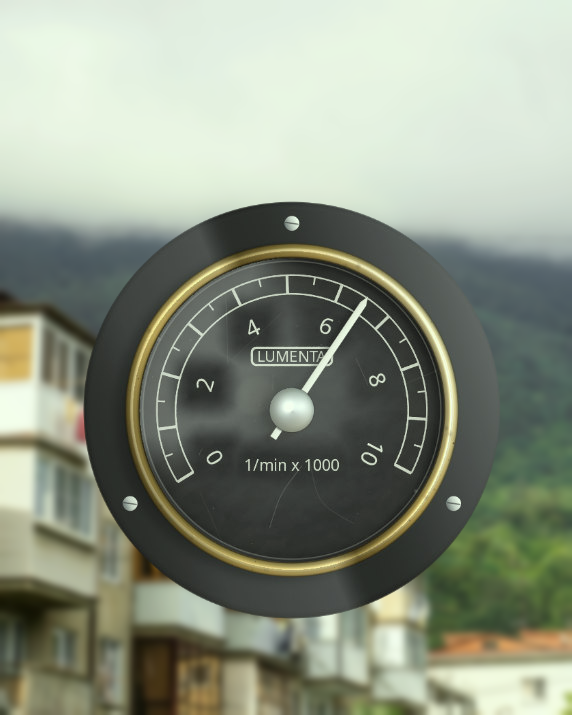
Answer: 6500 rpm
